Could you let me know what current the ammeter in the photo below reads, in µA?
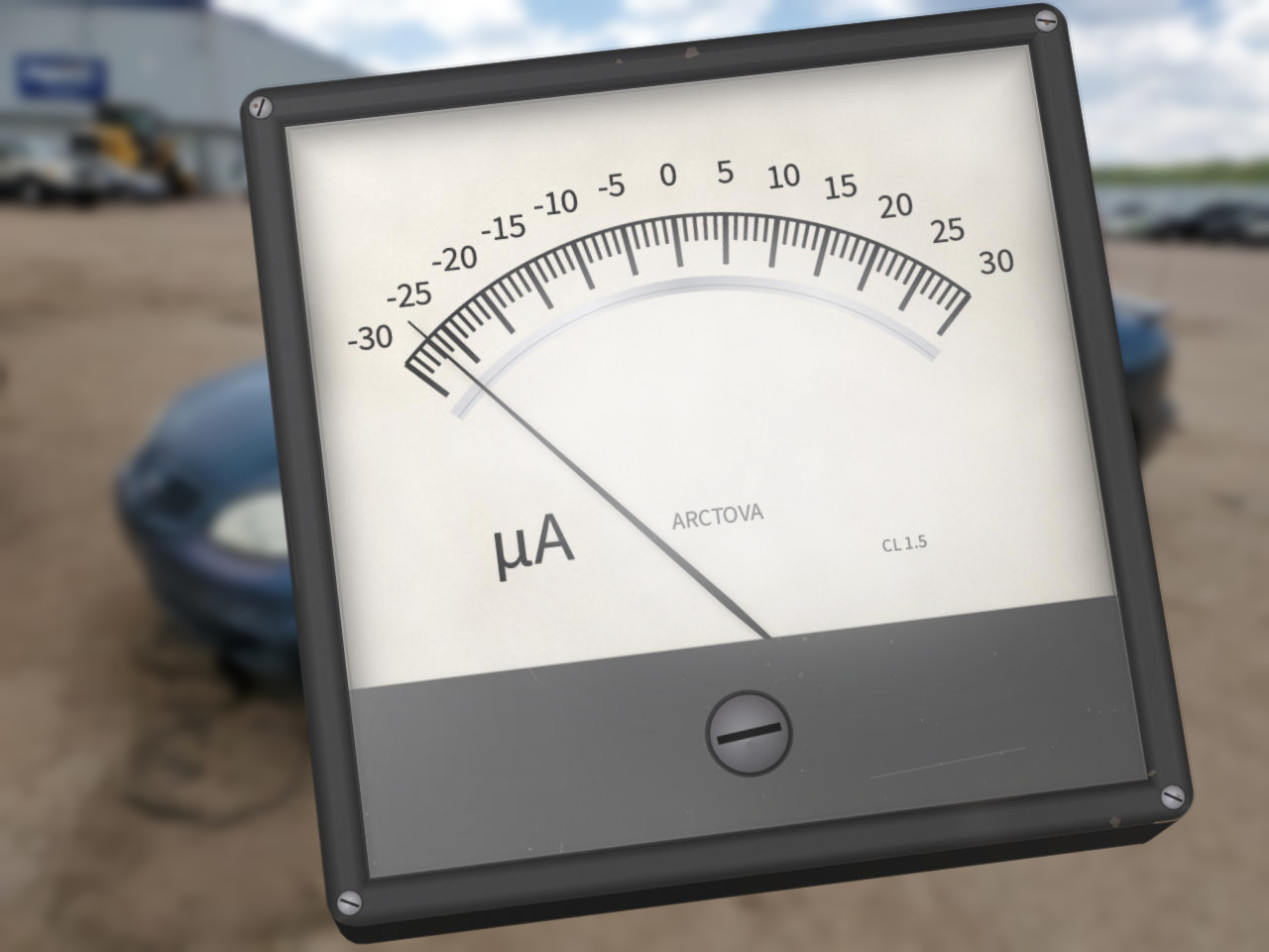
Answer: -27 µA
